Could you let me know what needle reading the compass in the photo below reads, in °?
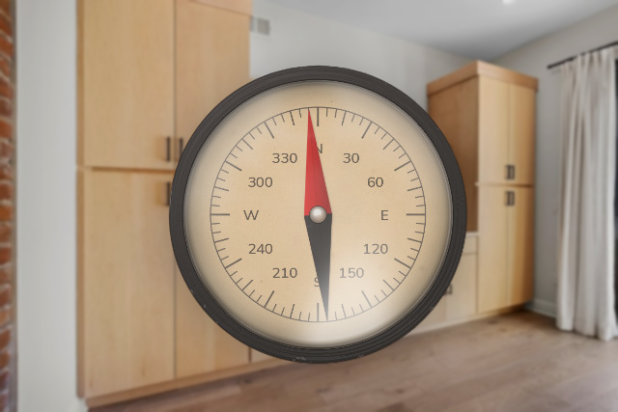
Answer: 355 °
